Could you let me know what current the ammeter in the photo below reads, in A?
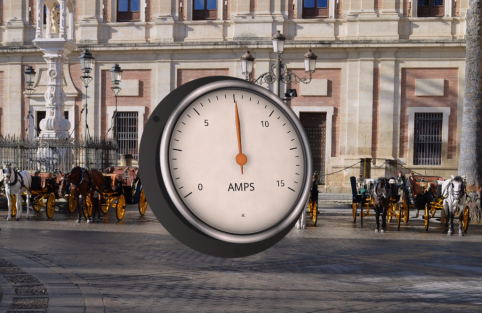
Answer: 7.5 A
